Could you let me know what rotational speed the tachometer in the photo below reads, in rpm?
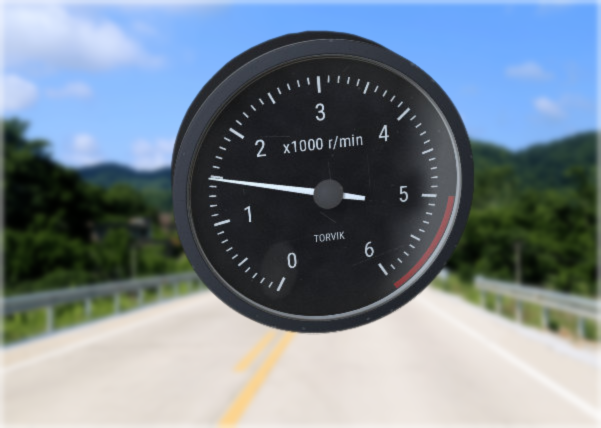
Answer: 1500 rpm
